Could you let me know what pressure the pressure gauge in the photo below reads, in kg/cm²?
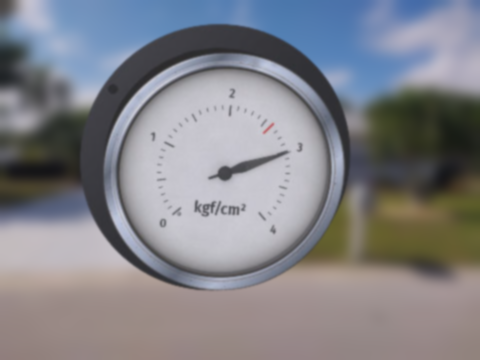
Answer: 3 kg/cm²
